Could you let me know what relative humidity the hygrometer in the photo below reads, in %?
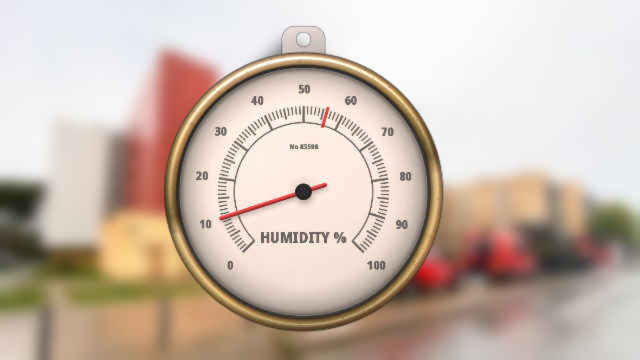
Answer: 10 %
